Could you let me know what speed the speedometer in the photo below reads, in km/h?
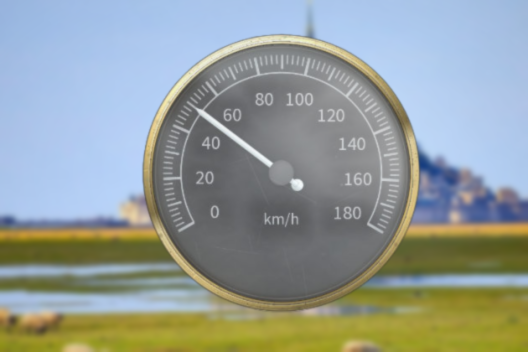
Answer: 50 km/h
